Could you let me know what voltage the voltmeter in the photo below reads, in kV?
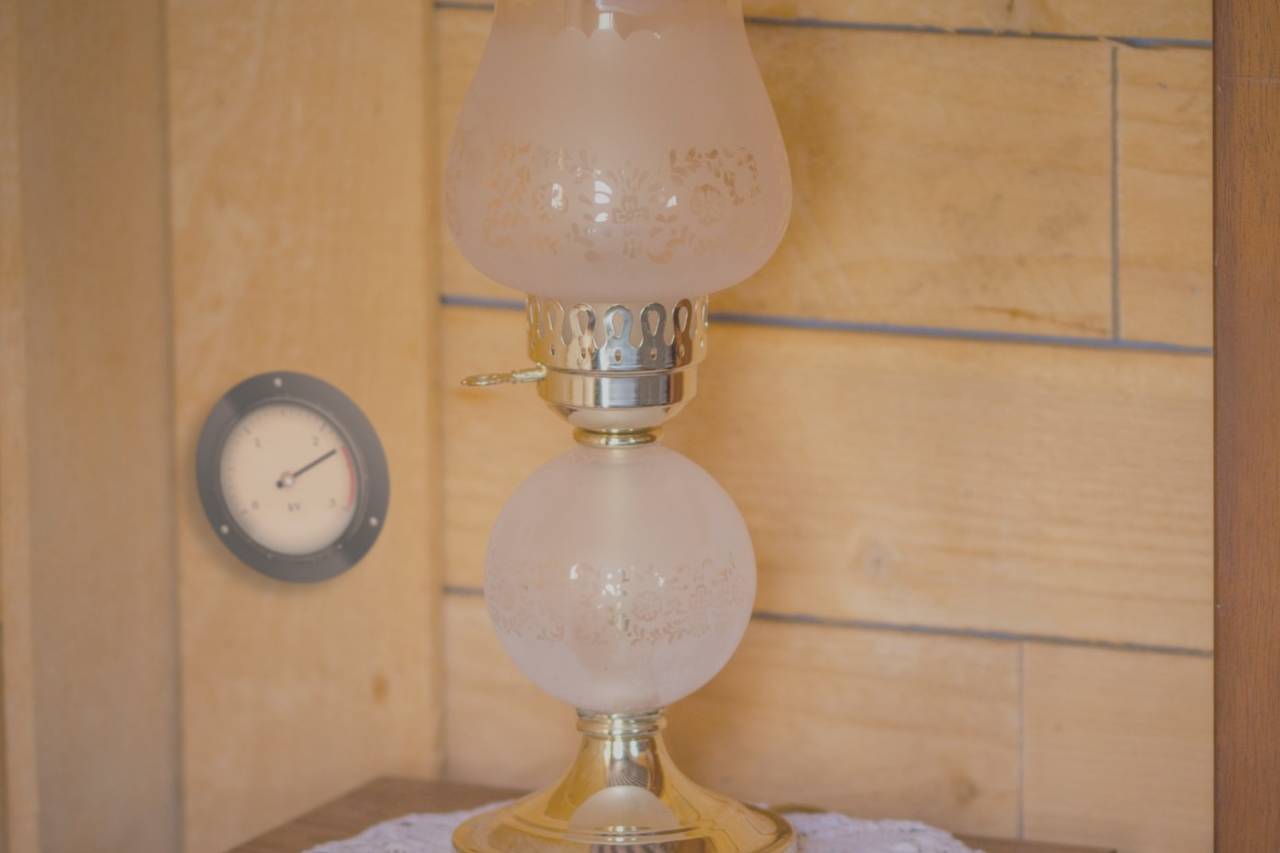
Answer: 2.3 kV
